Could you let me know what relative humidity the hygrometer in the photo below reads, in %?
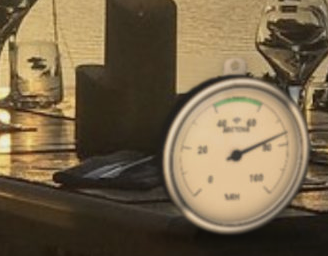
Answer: 75 %
